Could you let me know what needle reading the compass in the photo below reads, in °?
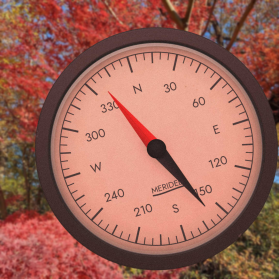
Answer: 337.5 °
